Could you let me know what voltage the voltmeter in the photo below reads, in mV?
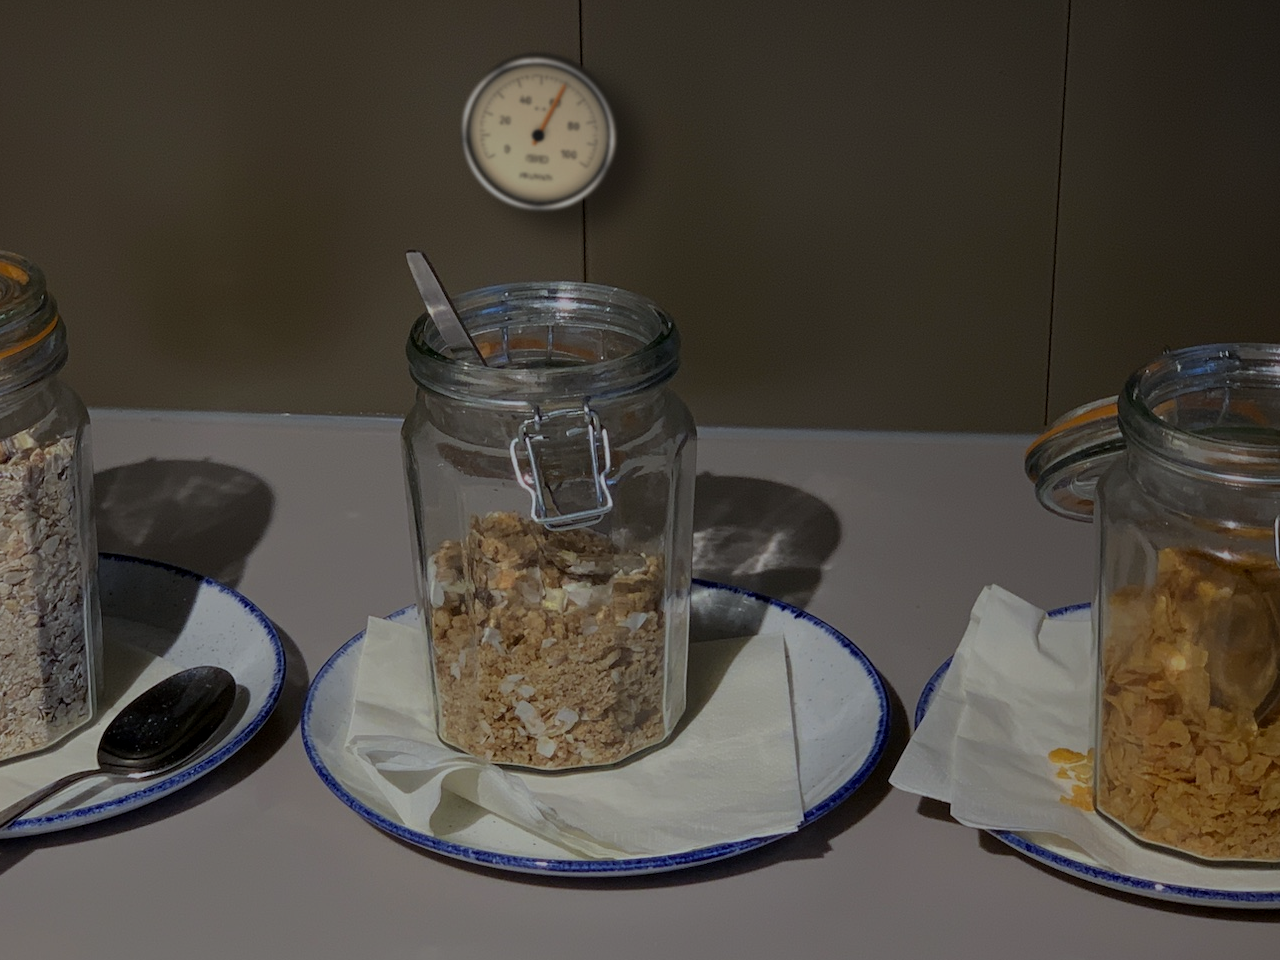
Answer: 60 mV
